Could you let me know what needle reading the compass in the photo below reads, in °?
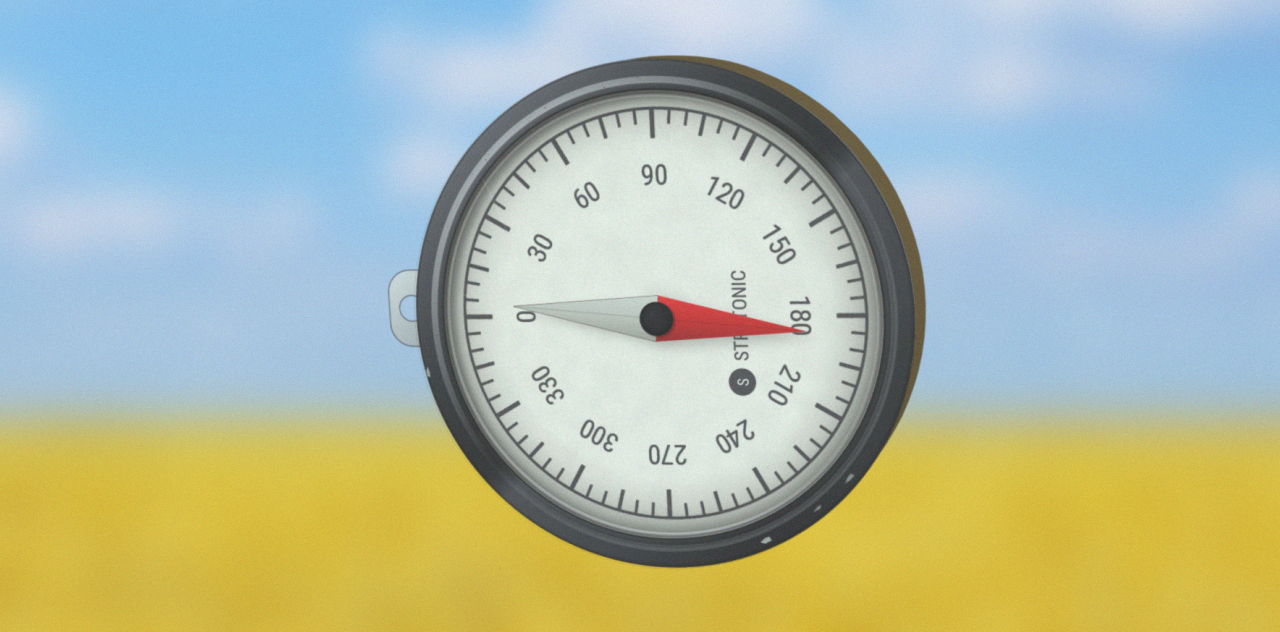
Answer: 185 °
